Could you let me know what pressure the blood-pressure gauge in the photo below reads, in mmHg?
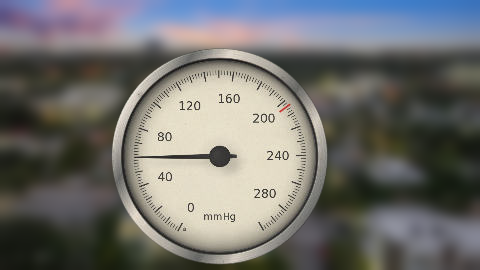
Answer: 60 mmHg
